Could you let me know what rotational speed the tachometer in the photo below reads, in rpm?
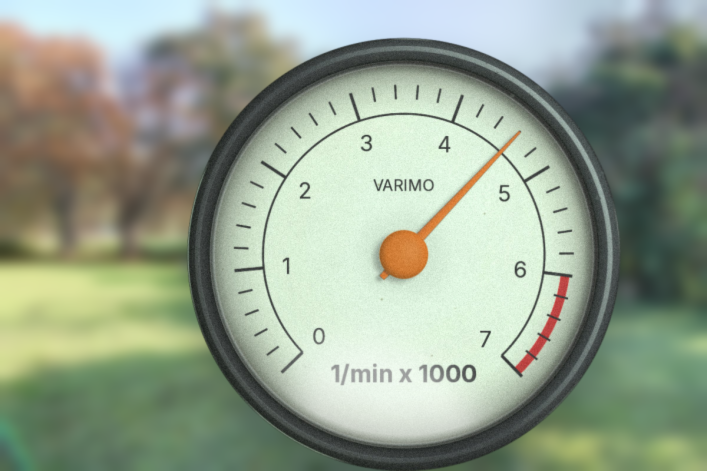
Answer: 4600 rpm
